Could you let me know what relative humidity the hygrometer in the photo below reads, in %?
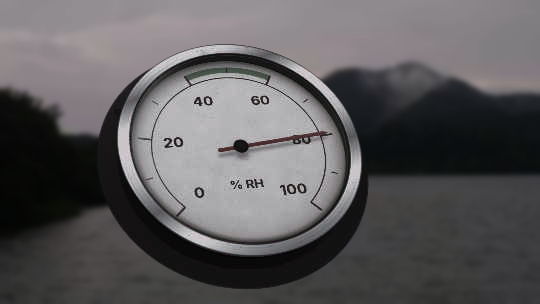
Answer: 80 %
